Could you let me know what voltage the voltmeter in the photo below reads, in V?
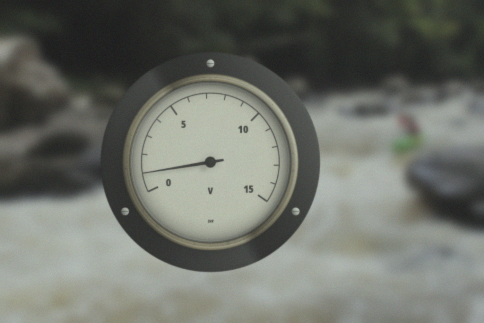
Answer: 1 V
